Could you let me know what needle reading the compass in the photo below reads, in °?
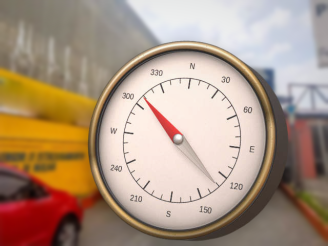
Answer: 310 °
